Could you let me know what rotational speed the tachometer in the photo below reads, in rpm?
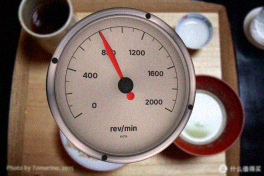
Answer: 800 rpm
